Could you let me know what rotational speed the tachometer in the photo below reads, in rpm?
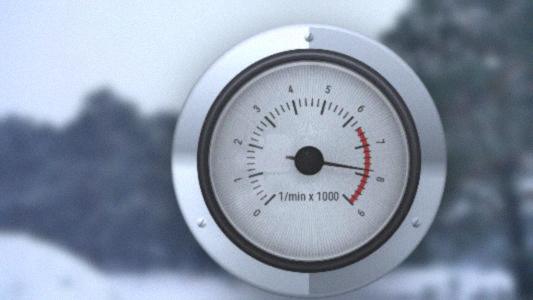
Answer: 7800 rpm
